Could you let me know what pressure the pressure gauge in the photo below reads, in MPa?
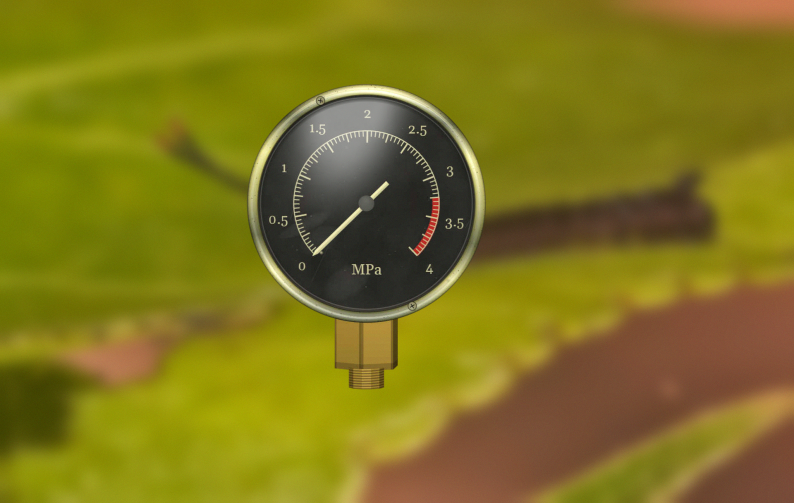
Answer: 0 MPa
